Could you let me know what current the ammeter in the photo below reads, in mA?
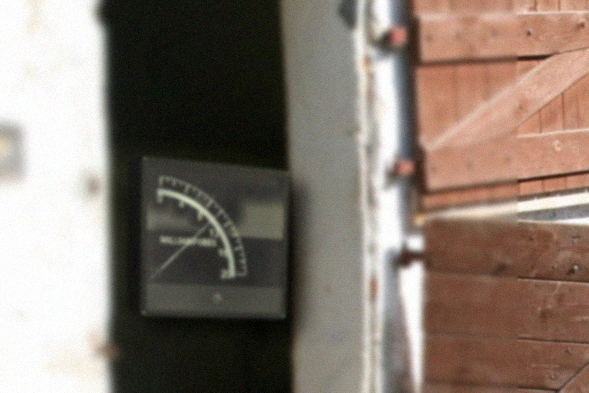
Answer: 10 mA
